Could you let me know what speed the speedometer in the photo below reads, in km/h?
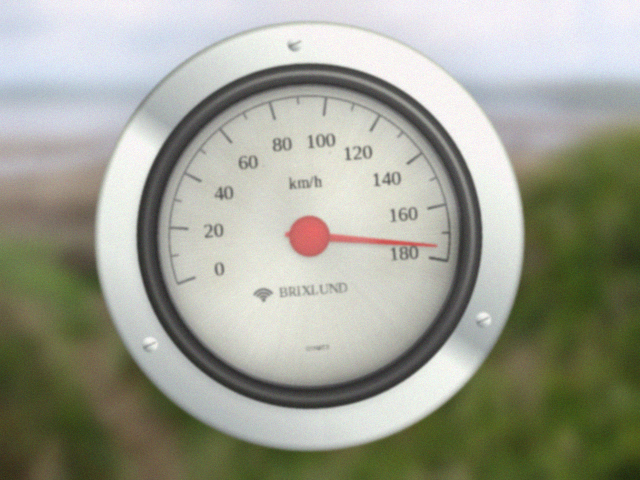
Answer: 175 km/h
